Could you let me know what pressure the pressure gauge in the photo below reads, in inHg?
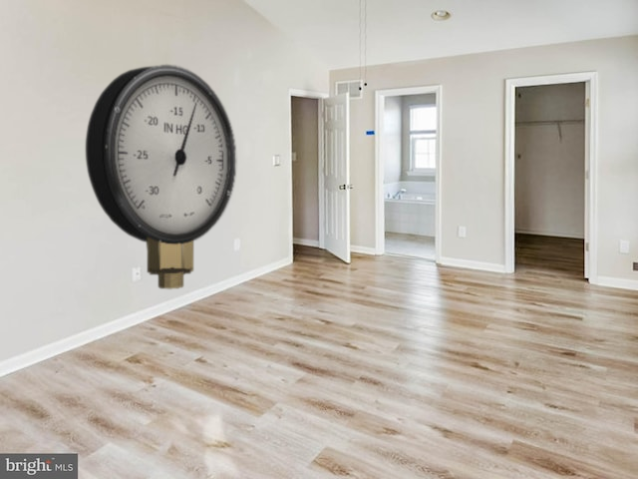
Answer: -12.5 inHg
